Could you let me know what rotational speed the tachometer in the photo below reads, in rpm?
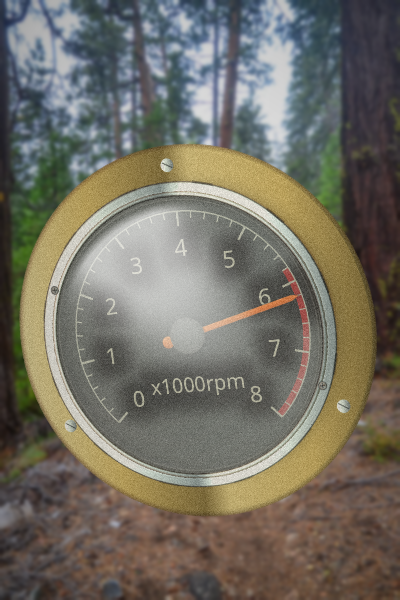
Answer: 6200 rpm
